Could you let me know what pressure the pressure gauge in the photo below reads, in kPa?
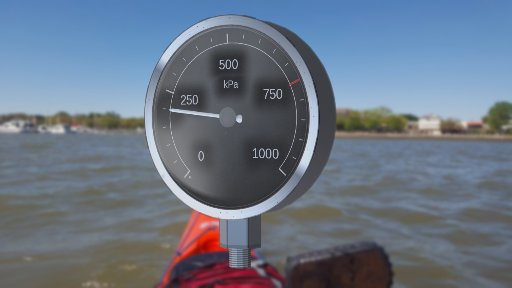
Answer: 200 kPa
